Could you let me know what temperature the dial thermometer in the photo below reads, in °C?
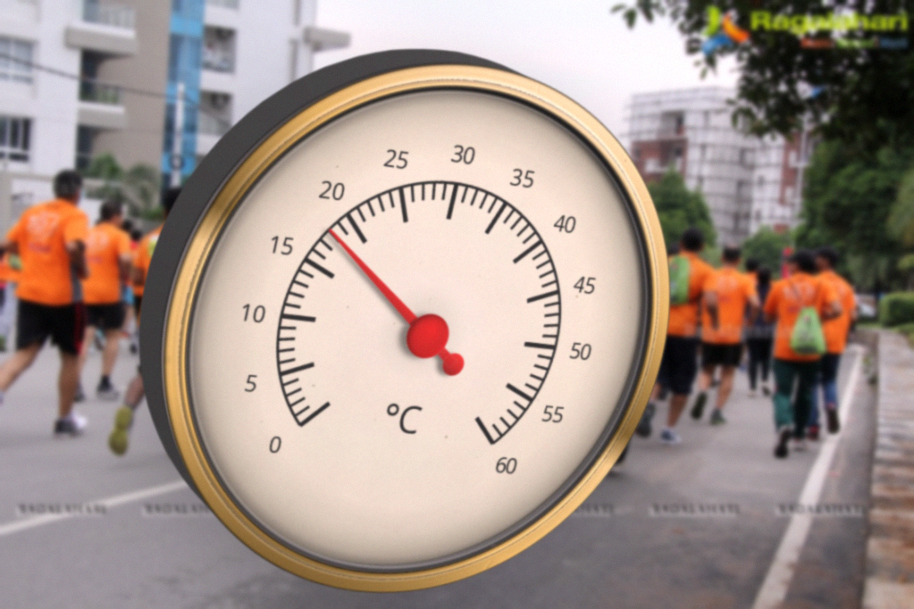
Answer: 18 °C
